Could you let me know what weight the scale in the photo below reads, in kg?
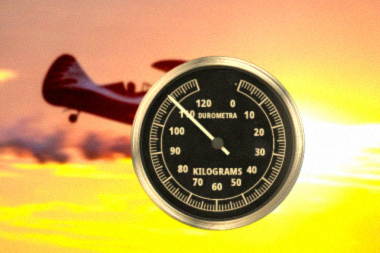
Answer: 110 kg
